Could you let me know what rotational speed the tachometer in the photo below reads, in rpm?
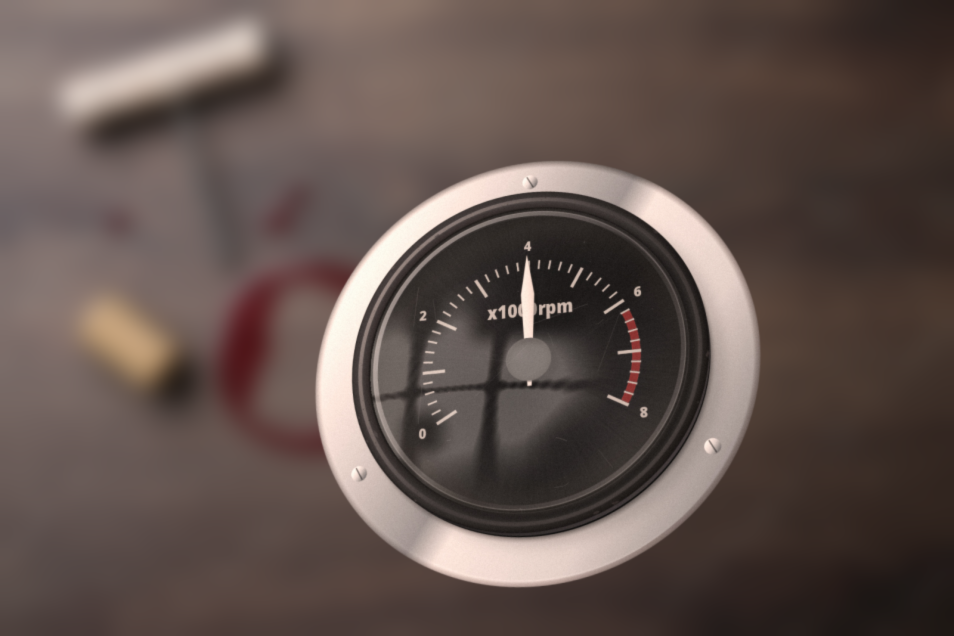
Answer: 4000 rpm
